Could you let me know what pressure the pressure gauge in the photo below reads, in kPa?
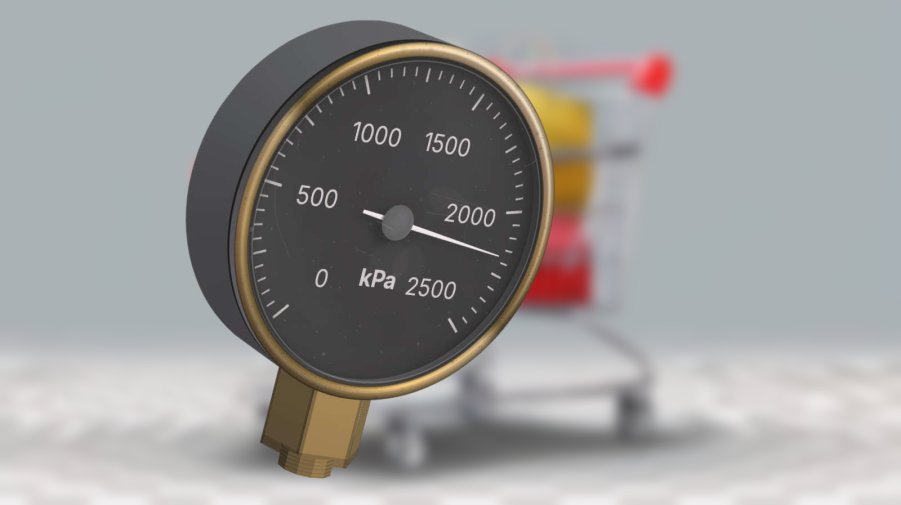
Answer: 2175 kPa
